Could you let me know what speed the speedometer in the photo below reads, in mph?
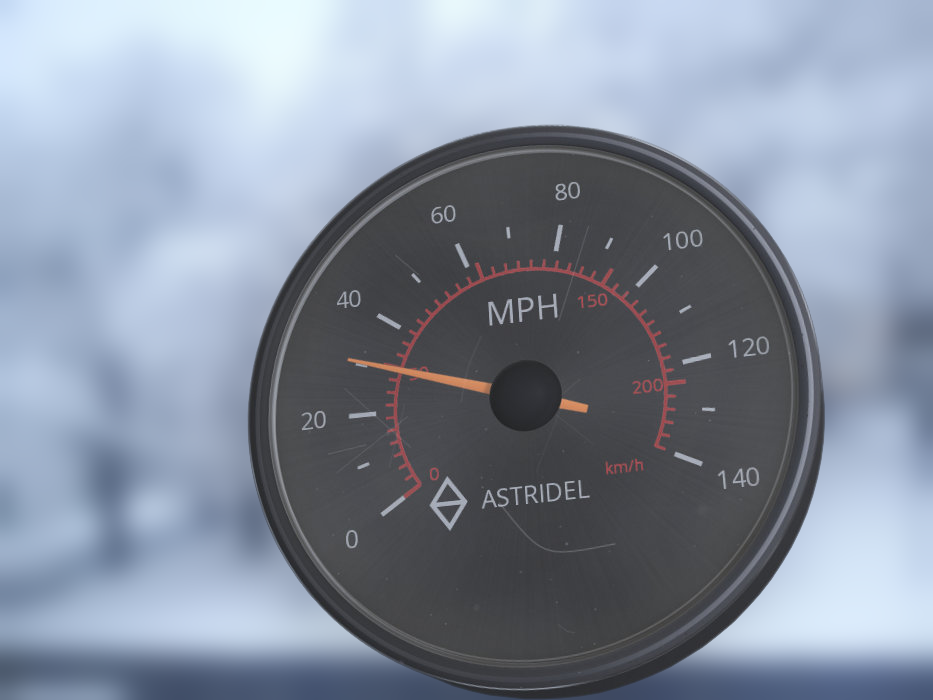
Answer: 30 mph
